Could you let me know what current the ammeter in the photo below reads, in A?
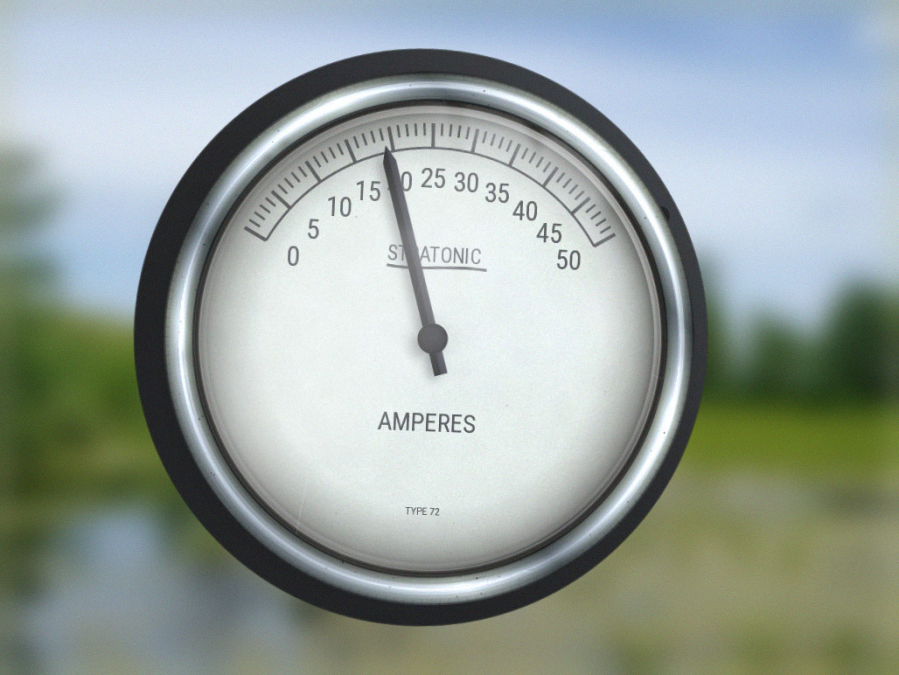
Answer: 19 A
